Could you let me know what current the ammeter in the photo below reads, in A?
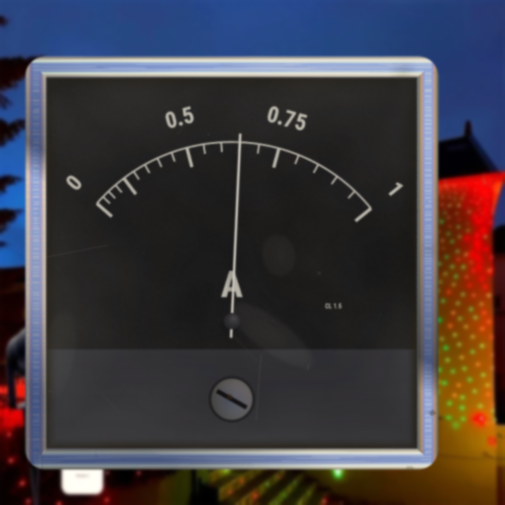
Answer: 0.65 A
